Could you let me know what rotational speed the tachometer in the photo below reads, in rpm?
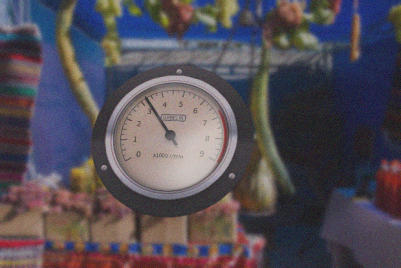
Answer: 3250 rpm
